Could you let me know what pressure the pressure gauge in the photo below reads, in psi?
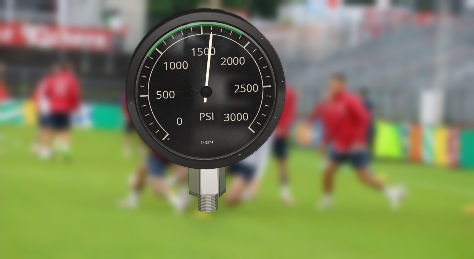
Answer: 1600 psi
